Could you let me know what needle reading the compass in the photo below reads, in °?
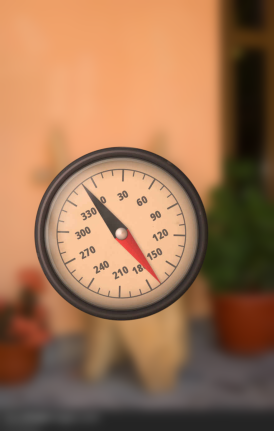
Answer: 170 °
